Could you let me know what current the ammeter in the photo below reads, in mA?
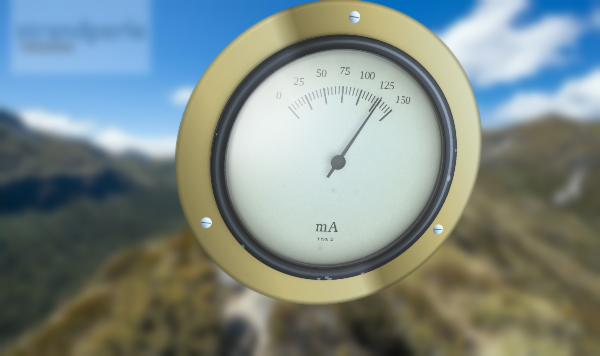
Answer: 125 mA
